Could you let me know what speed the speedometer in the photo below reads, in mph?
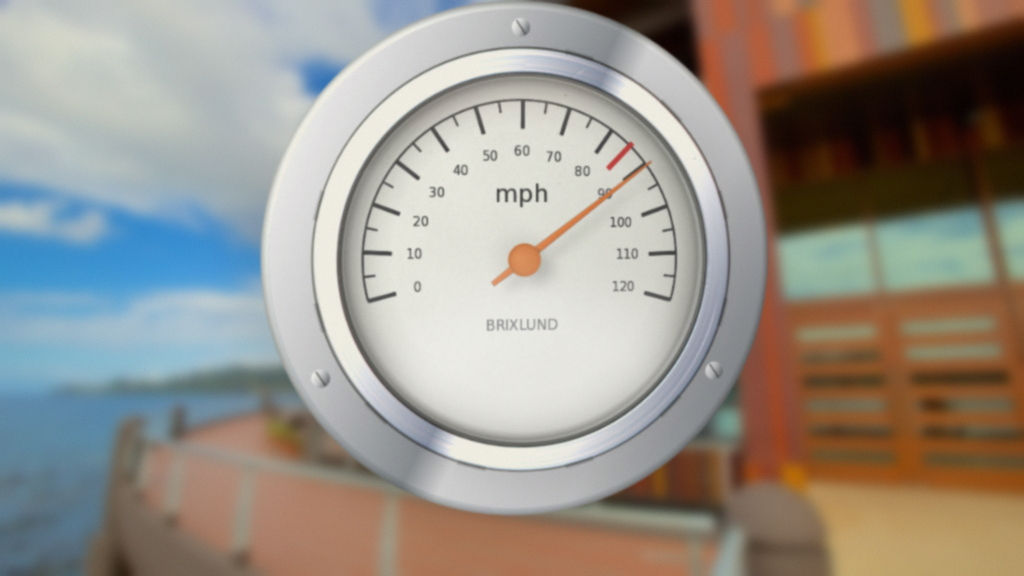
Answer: 90 mph
